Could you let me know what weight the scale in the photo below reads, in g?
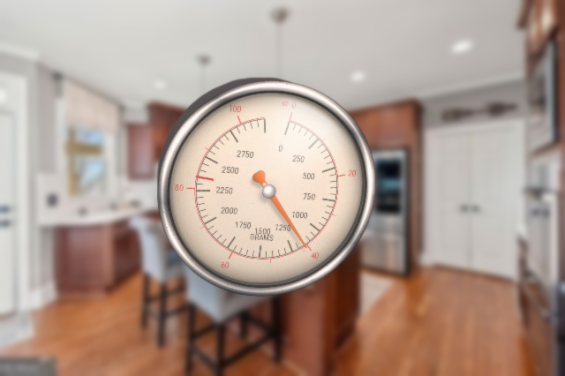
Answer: 1150 g
